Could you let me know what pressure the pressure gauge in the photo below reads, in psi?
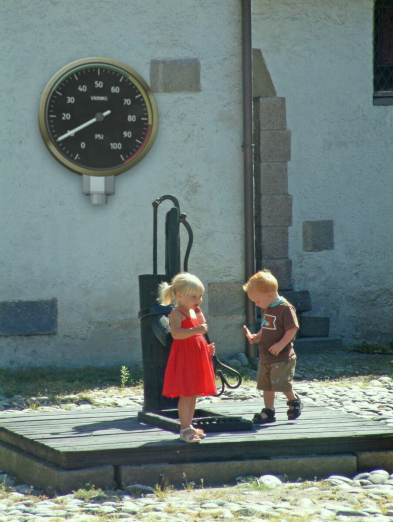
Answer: 10 psi
